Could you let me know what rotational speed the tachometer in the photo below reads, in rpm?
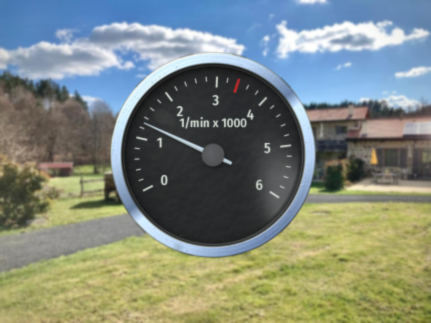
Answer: 1300 rpm
